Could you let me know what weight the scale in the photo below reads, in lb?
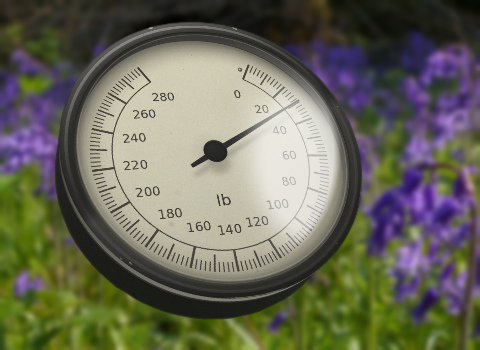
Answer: 30 lb
